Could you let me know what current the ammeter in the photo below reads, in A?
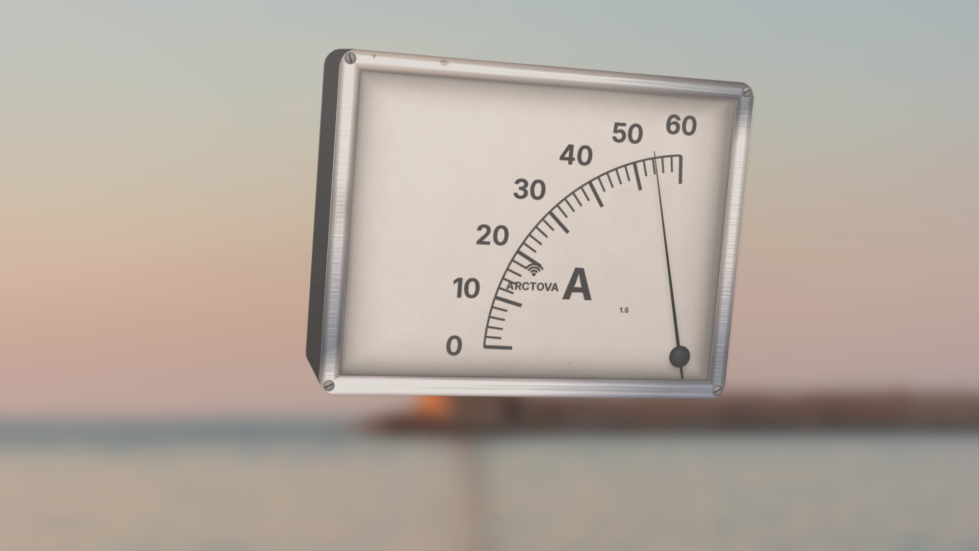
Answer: 54 A
